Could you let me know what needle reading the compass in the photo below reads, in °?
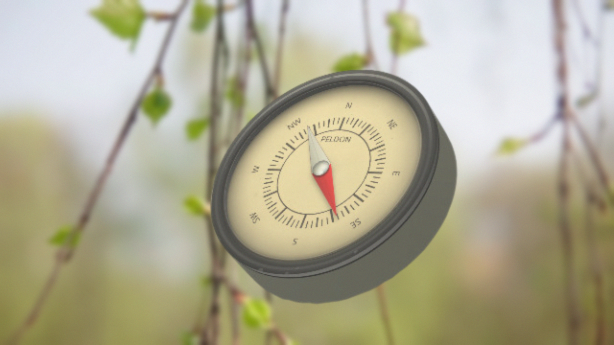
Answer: 145 °
